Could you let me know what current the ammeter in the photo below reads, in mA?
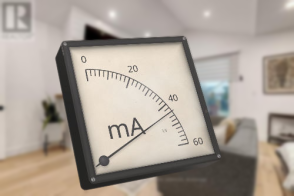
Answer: 44 mA
